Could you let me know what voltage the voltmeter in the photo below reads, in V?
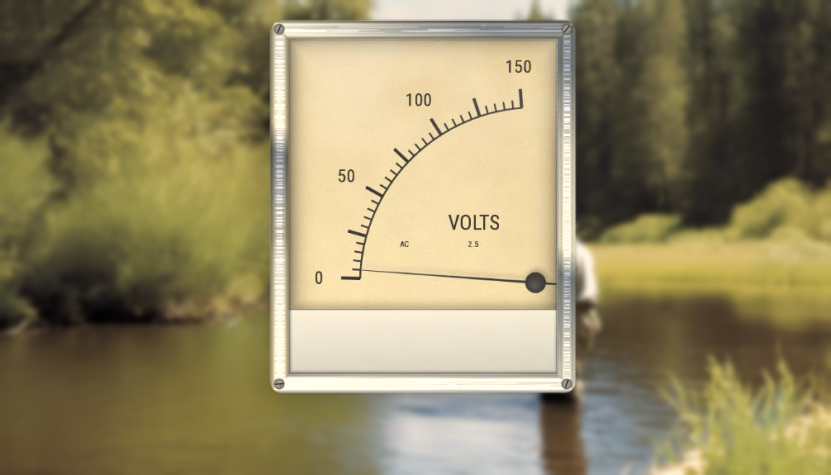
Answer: 5 V
